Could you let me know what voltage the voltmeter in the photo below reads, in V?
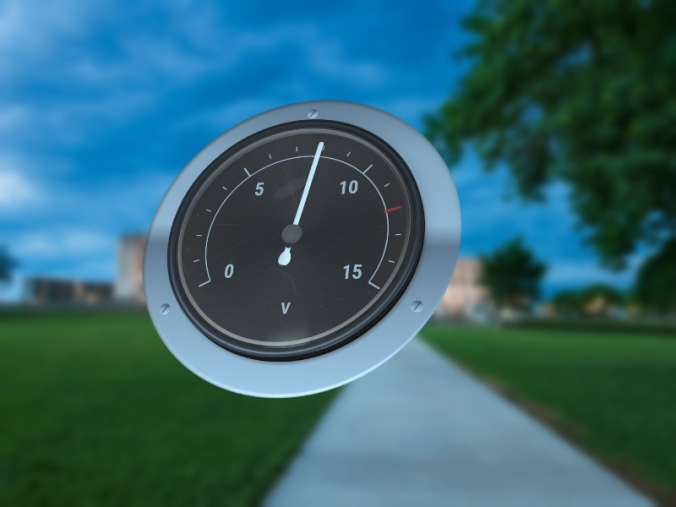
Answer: 8 V
